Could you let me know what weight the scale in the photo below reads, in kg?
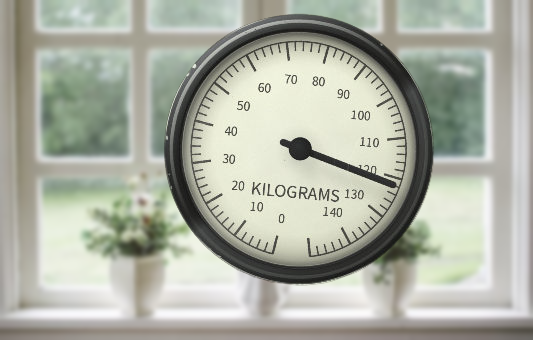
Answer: 122 kg
